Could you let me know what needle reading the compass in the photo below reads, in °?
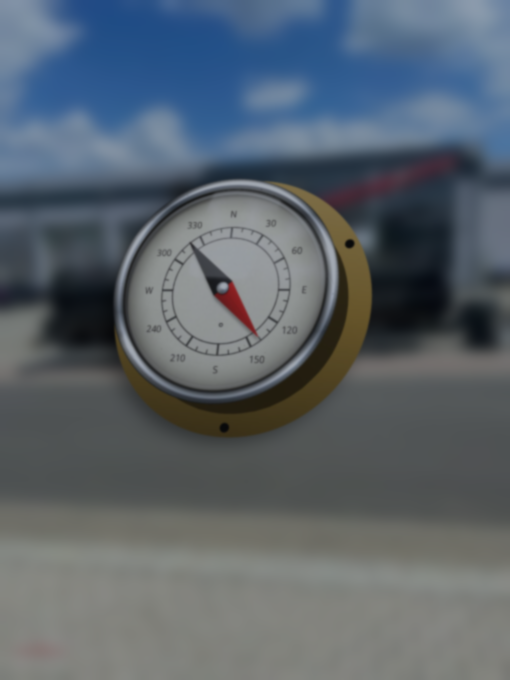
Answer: 140 °
